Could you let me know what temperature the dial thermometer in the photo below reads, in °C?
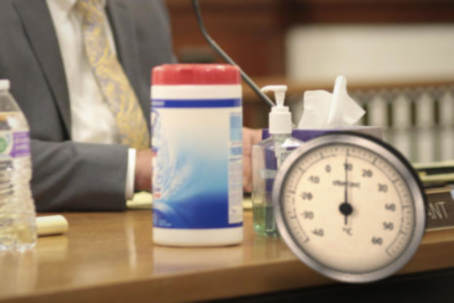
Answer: 10 °C
